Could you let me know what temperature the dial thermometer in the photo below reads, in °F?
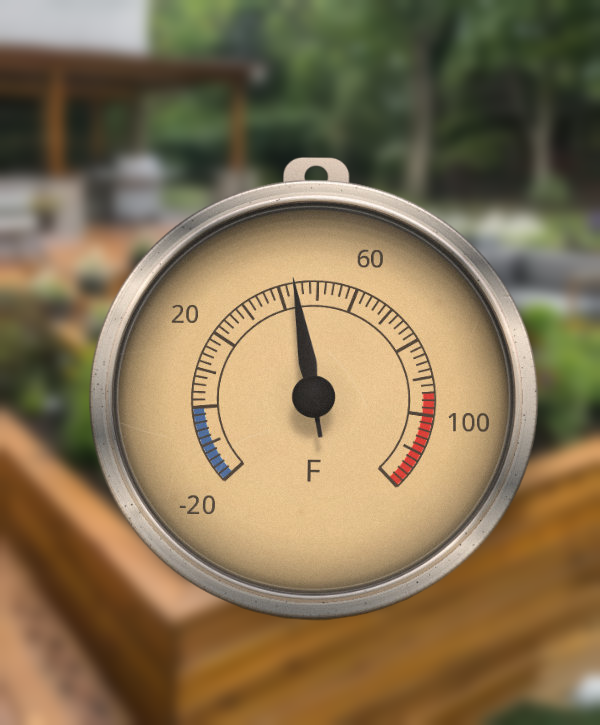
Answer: 44 °F
